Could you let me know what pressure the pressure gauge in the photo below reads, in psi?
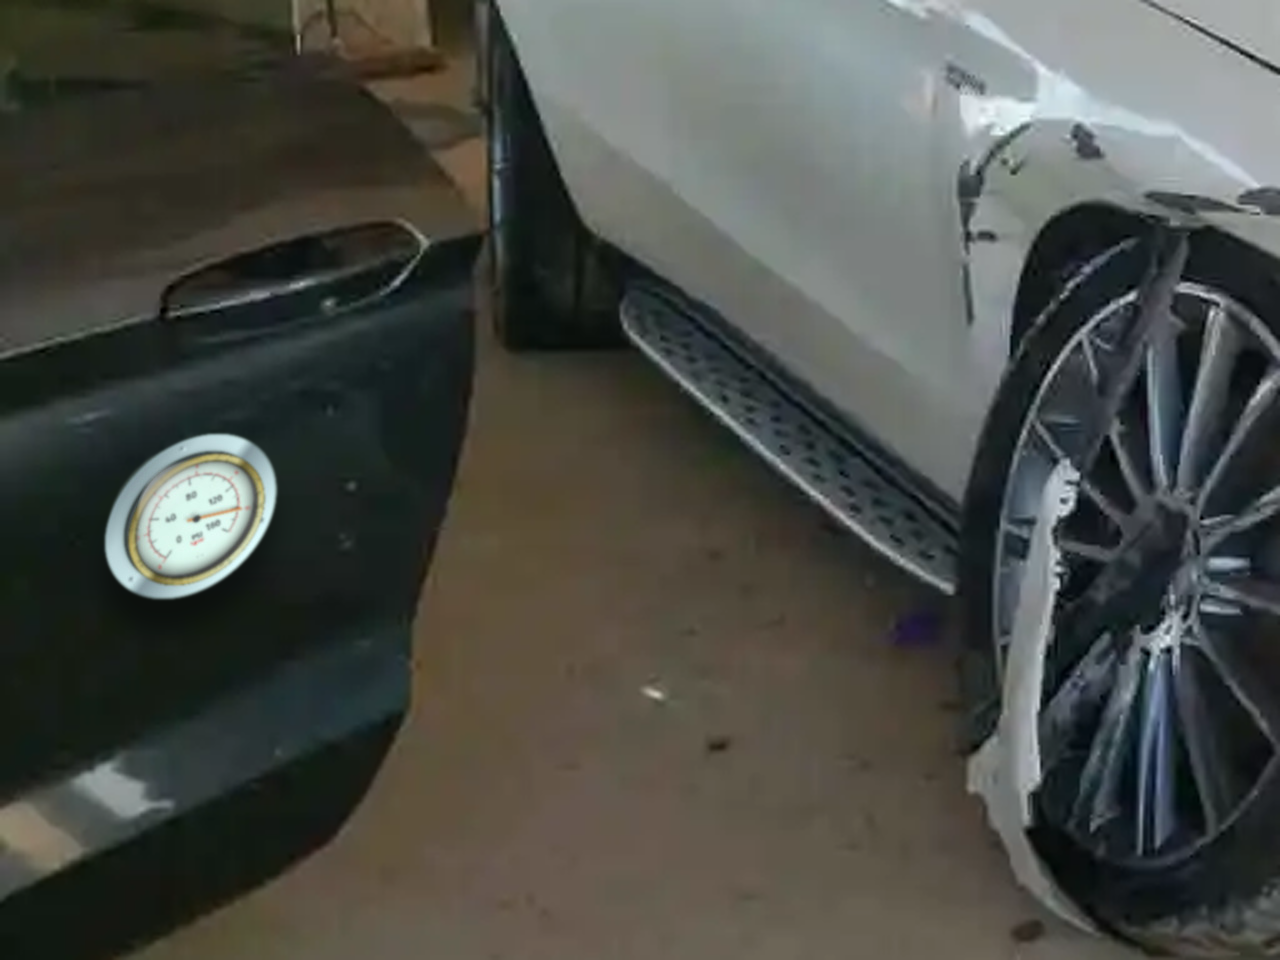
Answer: 140 psi
